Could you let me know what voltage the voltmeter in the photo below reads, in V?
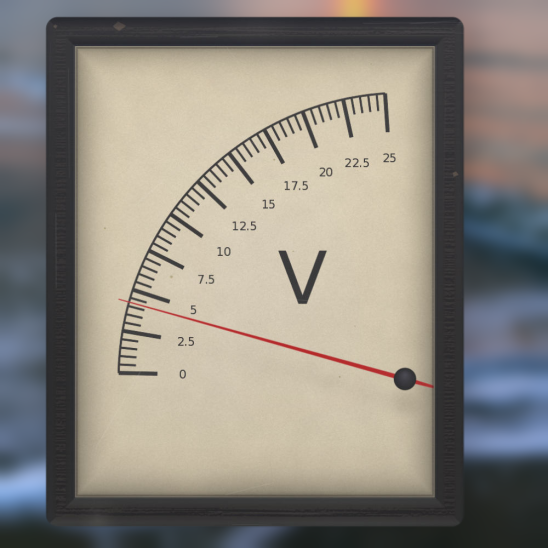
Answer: 4.25 V
